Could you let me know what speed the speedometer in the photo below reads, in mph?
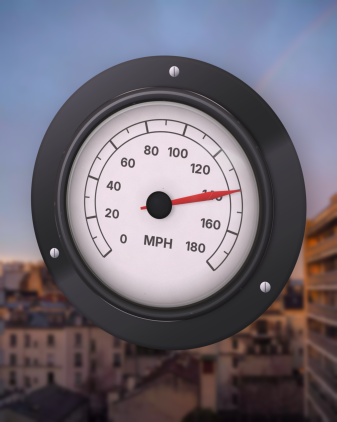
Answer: 140 mph
